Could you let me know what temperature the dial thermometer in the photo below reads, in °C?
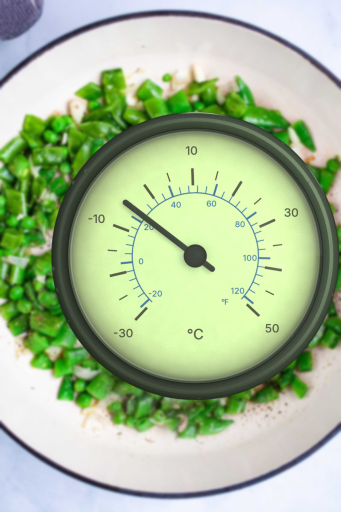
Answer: -5 °C
